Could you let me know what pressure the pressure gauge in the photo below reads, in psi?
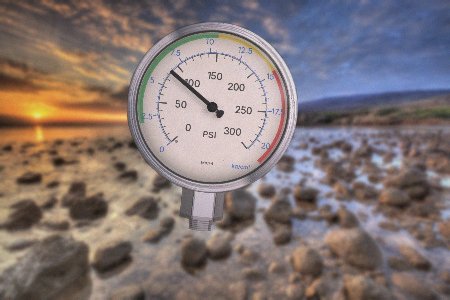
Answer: 90 psi
